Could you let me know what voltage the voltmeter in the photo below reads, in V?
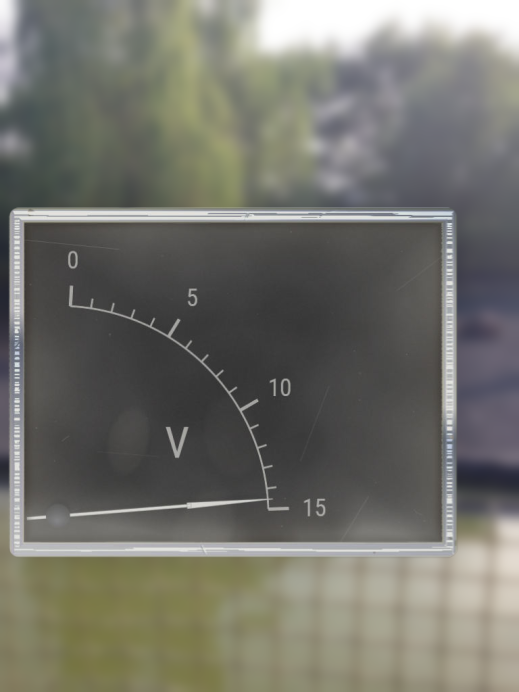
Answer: 14.5 V
